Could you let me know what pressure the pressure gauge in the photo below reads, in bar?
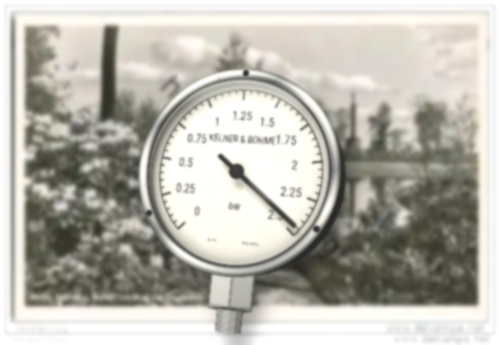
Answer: 2.45 bar
